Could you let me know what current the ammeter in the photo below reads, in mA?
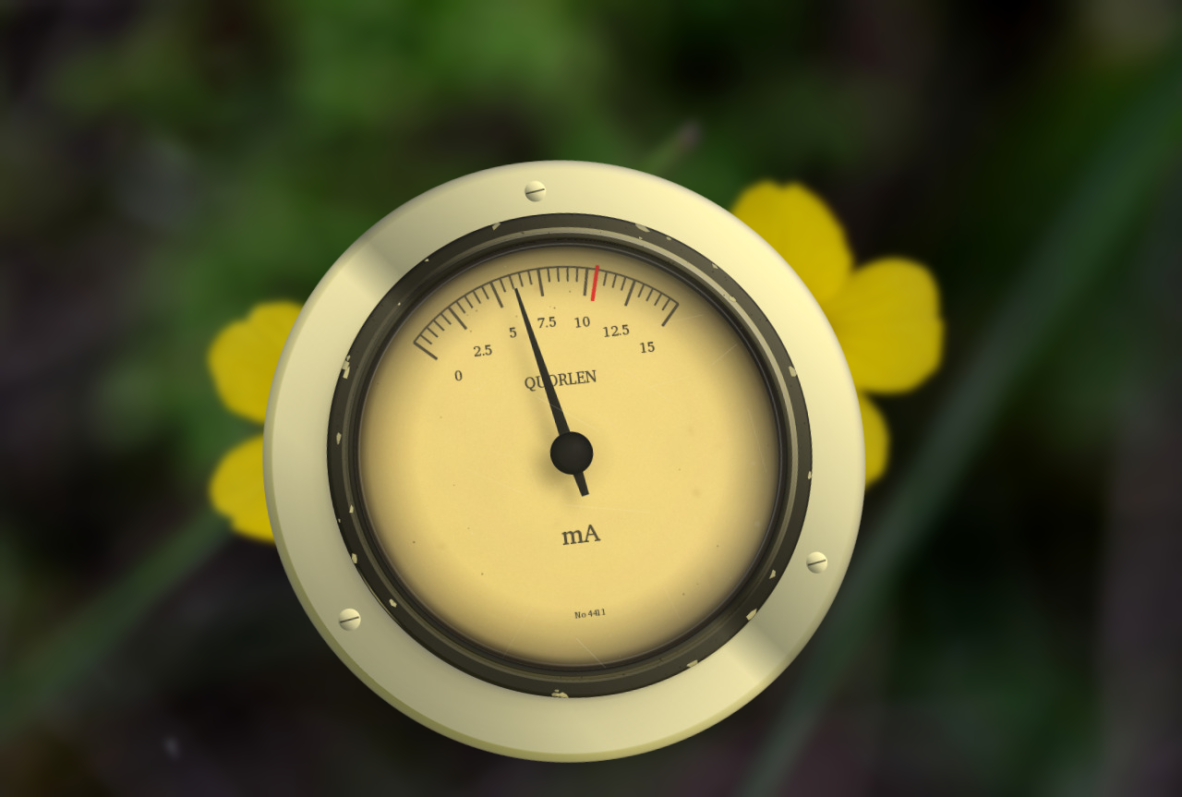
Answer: 6 mA
